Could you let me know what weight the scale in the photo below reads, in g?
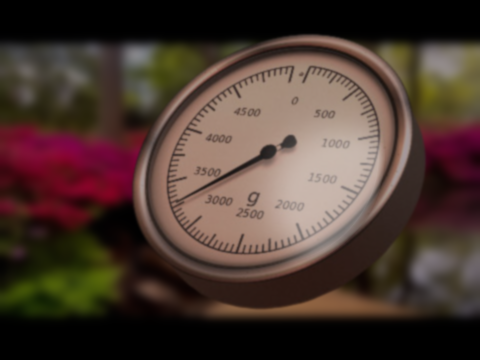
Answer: 3250 g
